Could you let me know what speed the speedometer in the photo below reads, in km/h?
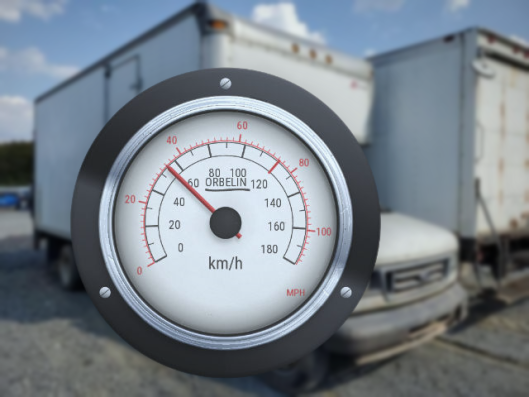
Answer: 55 km/h
